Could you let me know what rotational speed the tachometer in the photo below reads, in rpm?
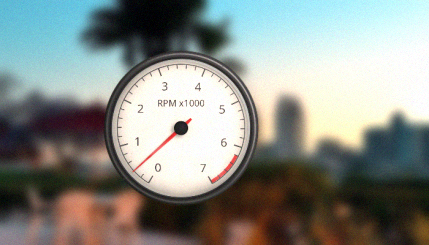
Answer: 400 rpm
